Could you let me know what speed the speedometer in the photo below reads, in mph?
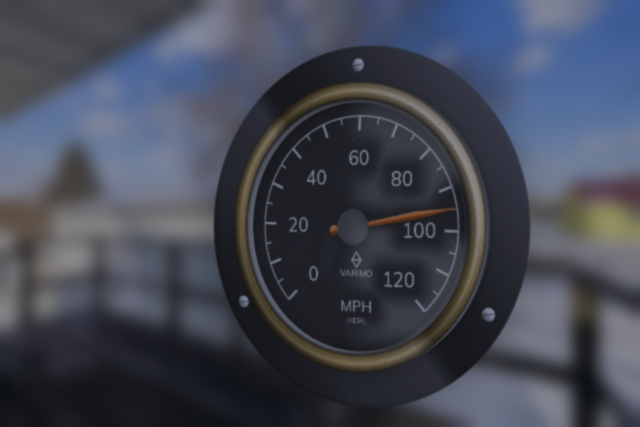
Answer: 95 mph
